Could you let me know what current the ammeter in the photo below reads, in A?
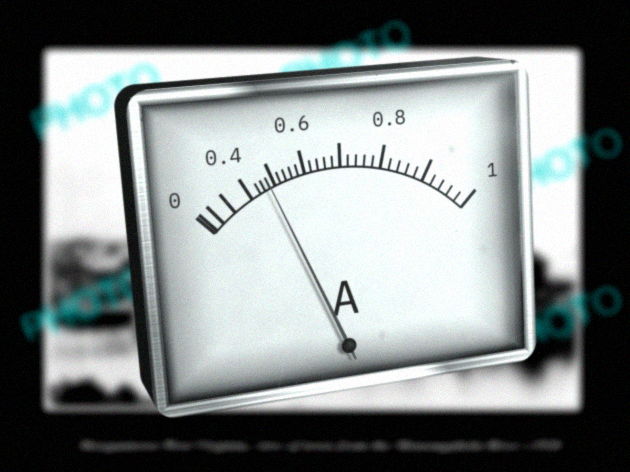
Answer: 0.48 A
